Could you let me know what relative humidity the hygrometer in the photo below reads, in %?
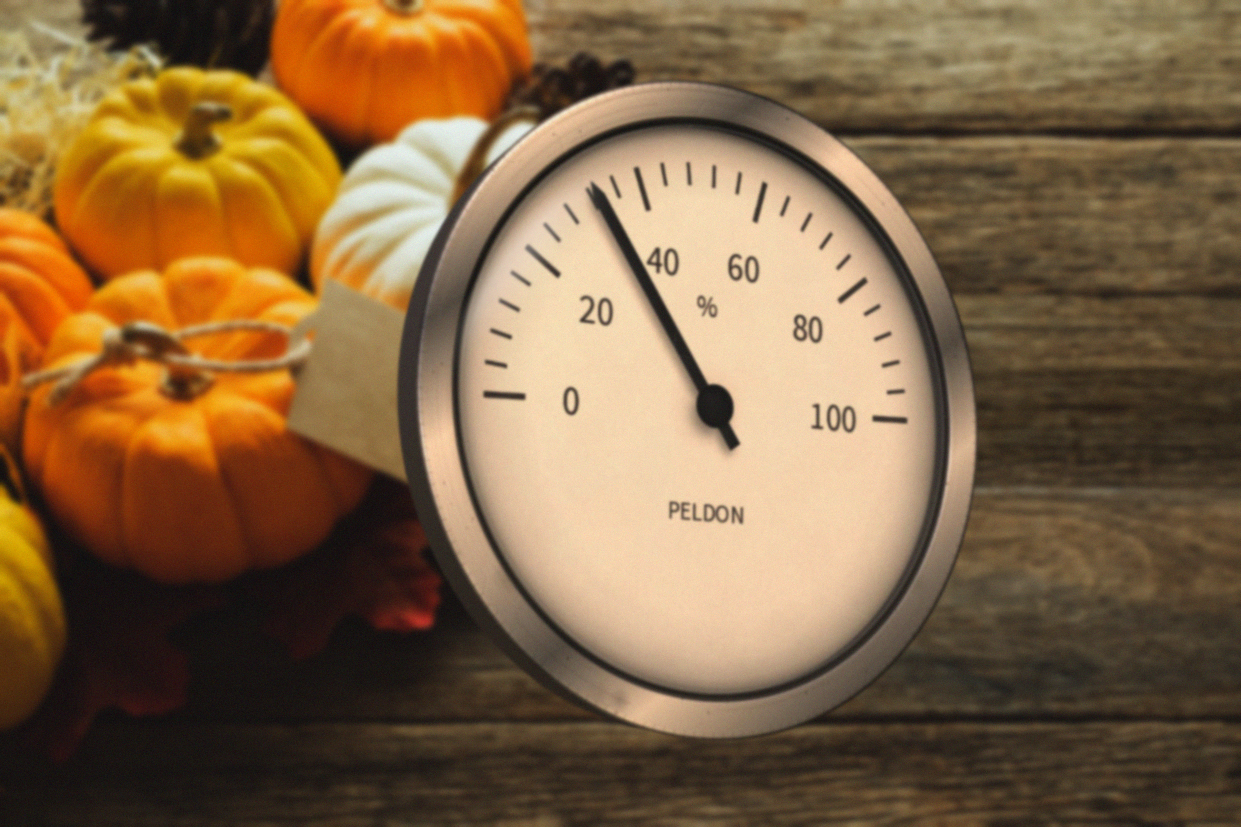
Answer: 32 %
